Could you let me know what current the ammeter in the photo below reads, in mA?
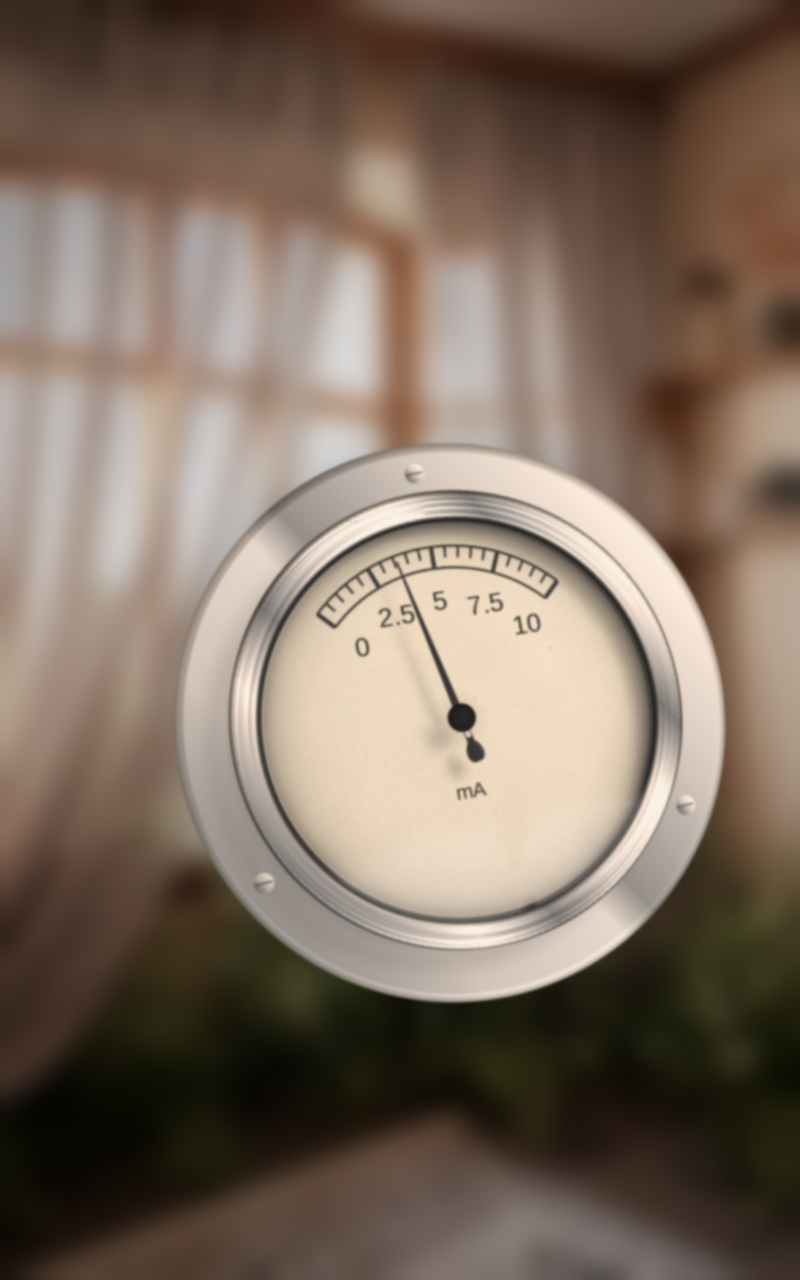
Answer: 3.5 mA
